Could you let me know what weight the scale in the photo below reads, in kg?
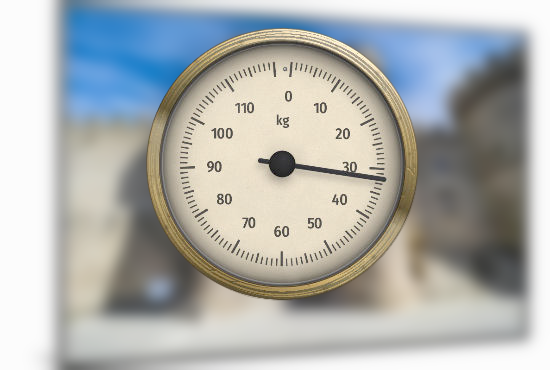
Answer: 32 kg
